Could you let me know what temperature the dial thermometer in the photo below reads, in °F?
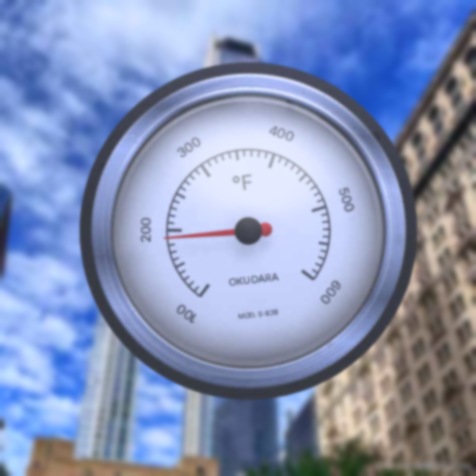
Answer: 190 °F
